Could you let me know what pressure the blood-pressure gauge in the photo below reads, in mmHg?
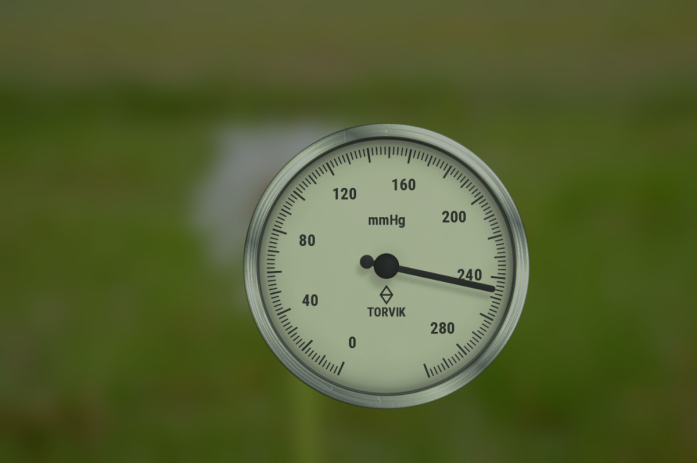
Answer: 246 mmHg
